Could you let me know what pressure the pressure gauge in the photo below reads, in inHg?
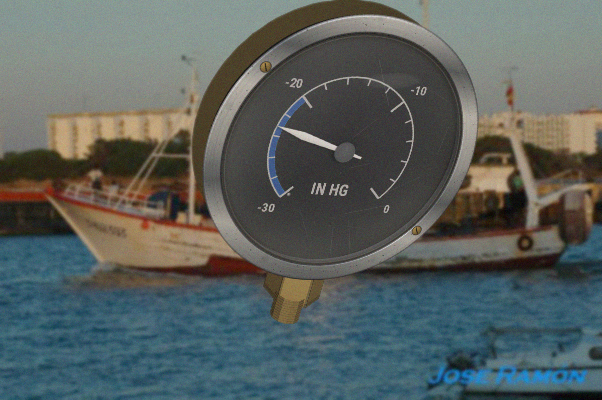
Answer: -23 inHg
